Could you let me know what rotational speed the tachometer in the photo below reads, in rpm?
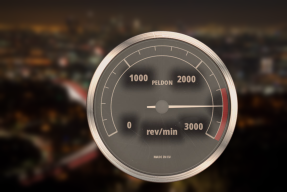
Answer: 2600 rpm
